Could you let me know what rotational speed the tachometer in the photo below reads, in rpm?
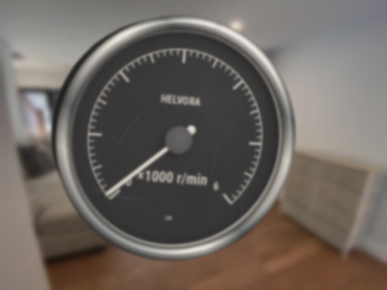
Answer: 100 rpm
